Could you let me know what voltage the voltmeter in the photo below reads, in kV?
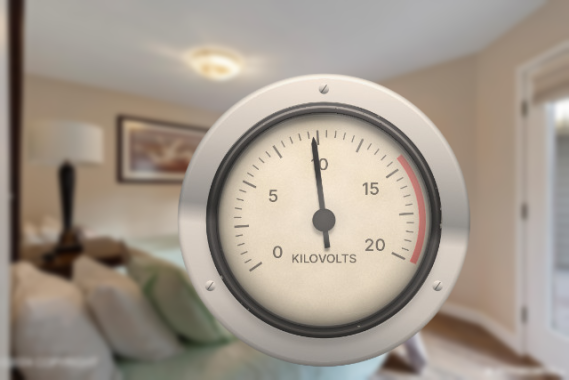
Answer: 9.75 kV
